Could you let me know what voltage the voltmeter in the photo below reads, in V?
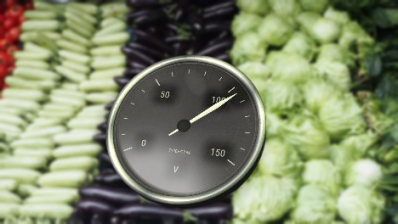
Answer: 105 V
